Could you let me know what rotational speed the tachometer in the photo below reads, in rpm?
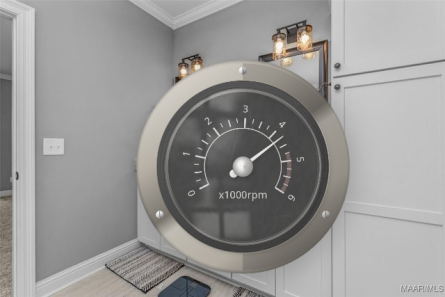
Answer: 4250 rpm
